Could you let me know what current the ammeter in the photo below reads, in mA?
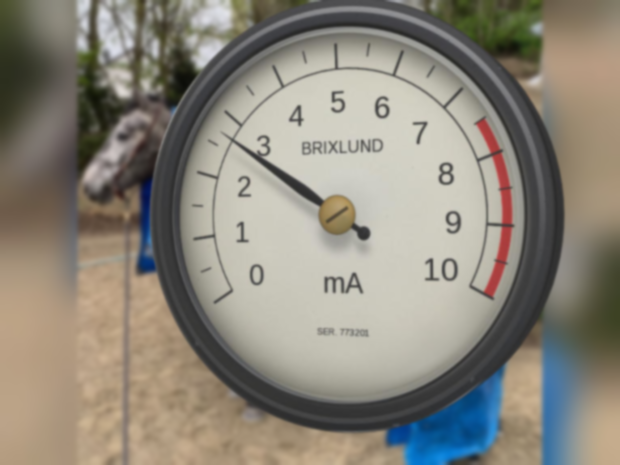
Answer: 2.75 mA
